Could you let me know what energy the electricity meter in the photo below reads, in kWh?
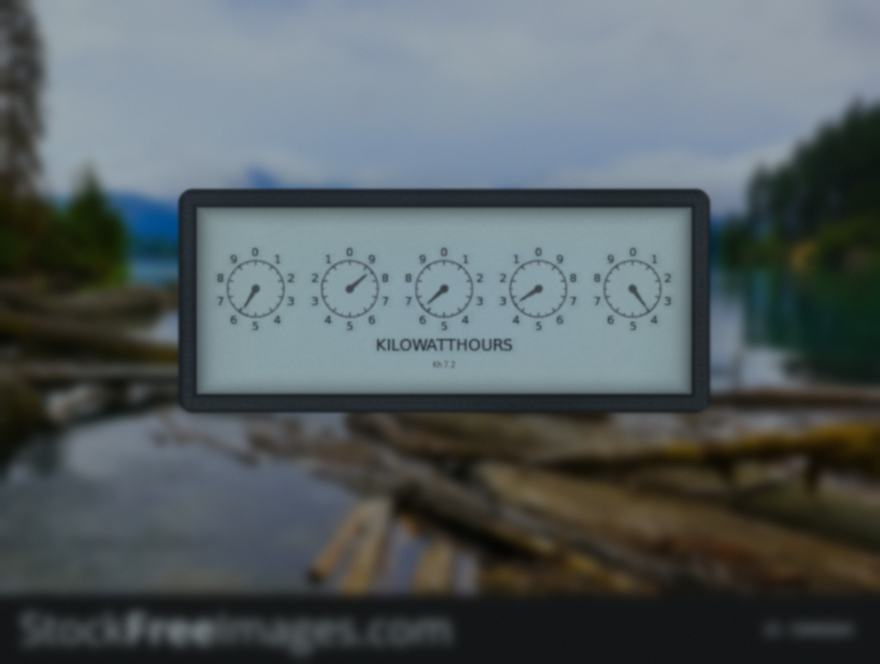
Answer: 58634 kWh
